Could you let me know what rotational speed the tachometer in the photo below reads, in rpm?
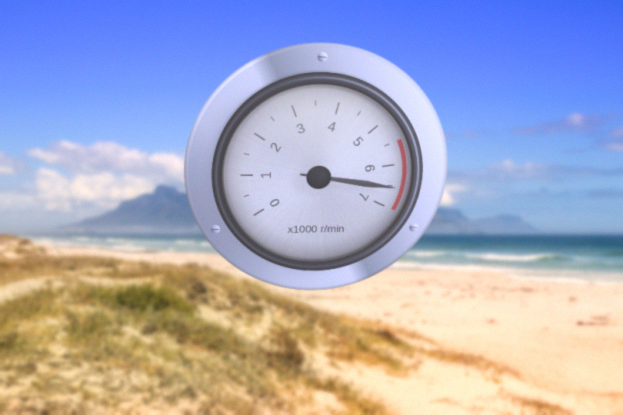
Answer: 6500 rpm
